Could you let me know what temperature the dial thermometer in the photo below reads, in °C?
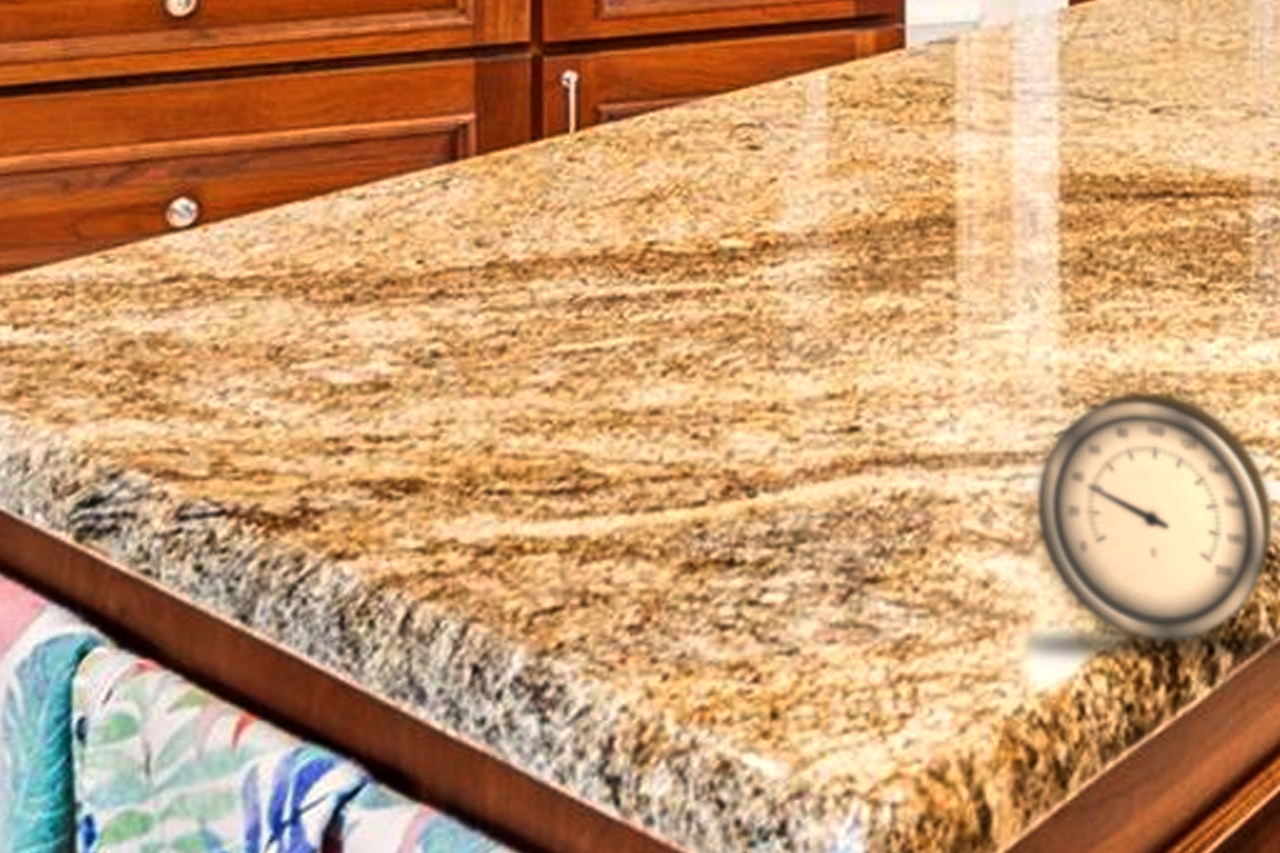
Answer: 40 °C
